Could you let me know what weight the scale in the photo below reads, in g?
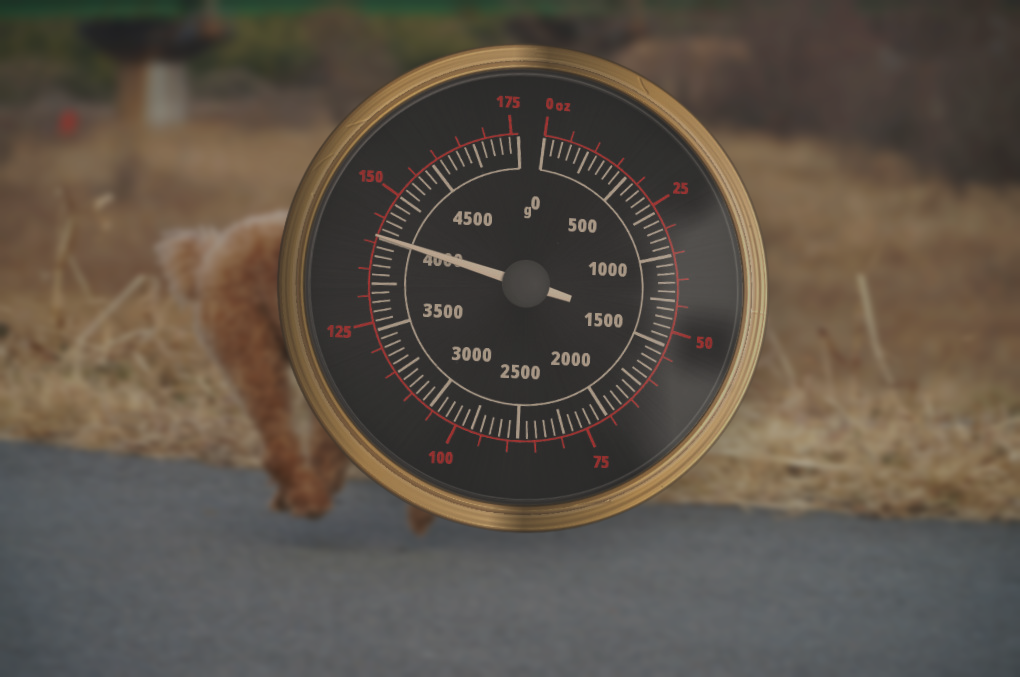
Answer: 4000 g
